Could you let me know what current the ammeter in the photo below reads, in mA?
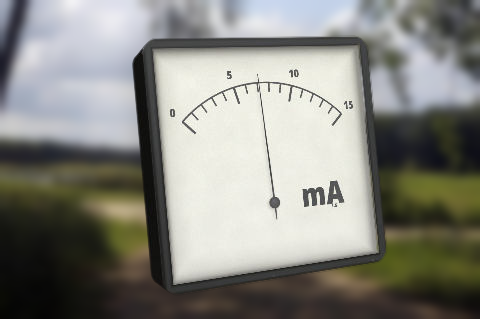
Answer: 7 mA
